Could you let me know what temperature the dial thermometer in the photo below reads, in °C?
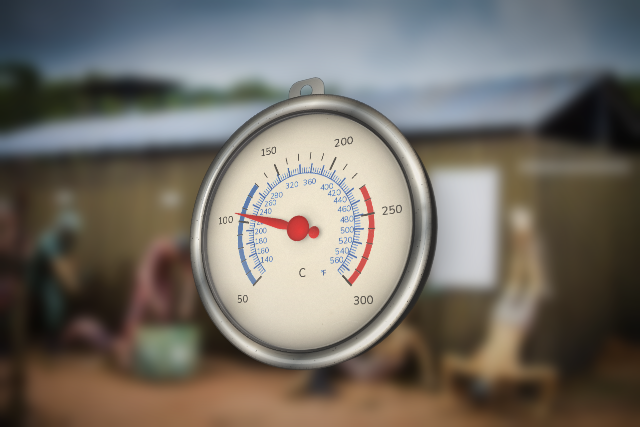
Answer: 105 °C
